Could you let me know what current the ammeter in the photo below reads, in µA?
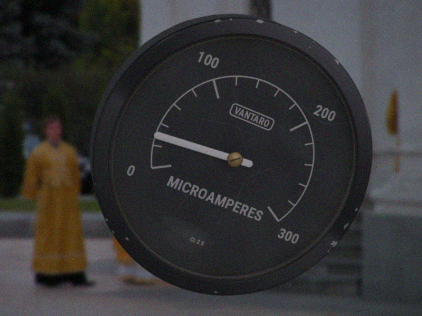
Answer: 30 µA
